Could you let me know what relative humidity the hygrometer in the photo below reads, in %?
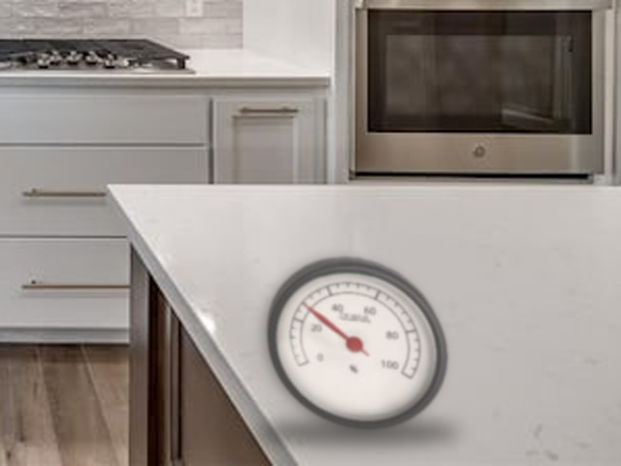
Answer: 28 %
